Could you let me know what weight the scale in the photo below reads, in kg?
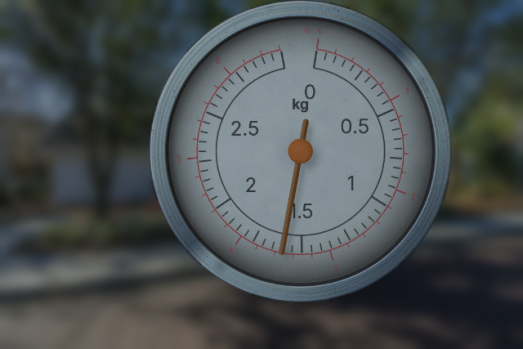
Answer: 1.6 kg
